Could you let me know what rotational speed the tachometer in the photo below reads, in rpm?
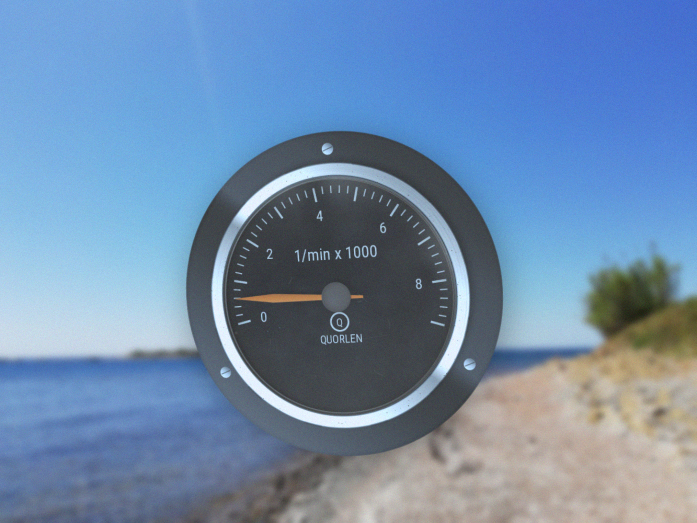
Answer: 600 rpm
